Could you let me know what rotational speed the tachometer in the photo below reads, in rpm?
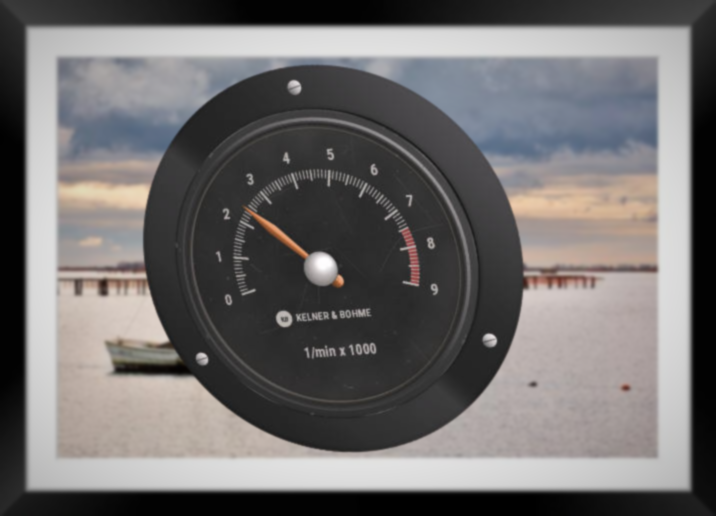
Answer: 2500 rpm
